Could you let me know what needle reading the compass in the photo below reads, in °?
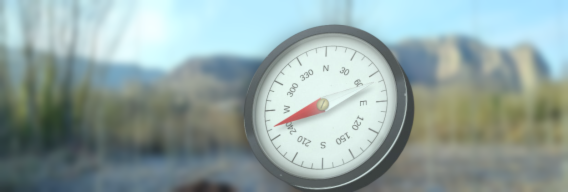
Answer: 250 °
